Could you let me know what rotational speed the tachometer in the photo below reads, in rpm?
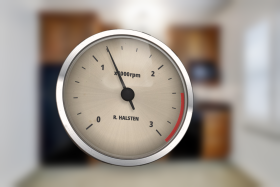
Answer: 1200 rpm
